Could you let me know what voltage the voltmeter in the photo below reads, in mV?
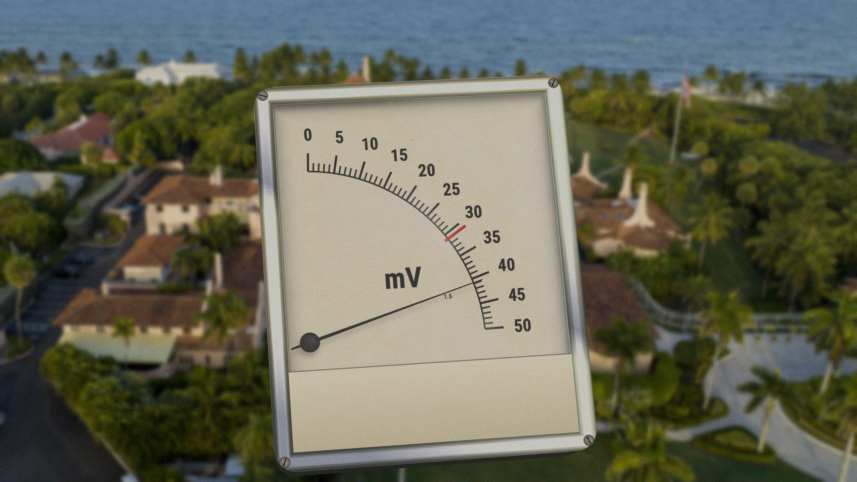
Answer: 41 mV
